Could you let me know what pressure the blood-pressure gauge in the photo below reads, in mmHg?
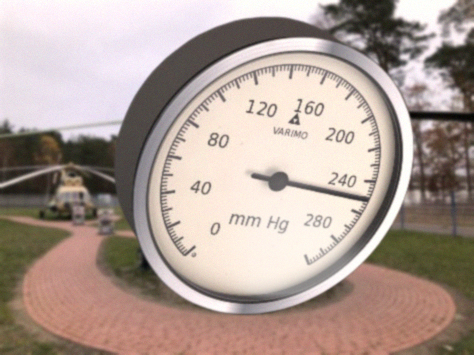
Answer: 250 mmHg
